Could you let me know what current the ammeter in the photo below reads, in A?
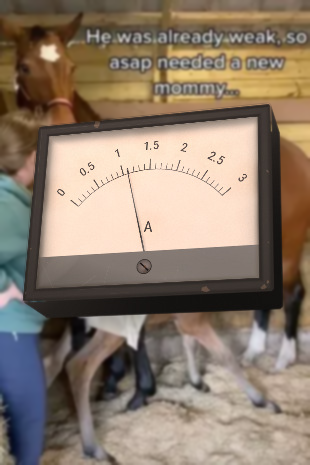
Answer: 1.1 A
